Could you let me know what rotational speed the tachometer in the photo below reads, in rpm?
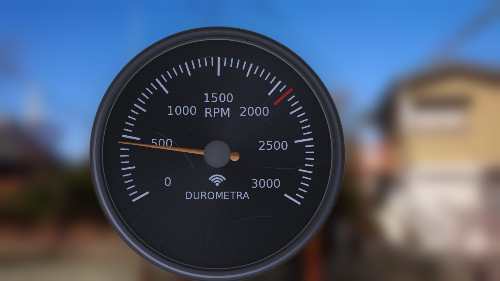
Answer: 450 rpm
